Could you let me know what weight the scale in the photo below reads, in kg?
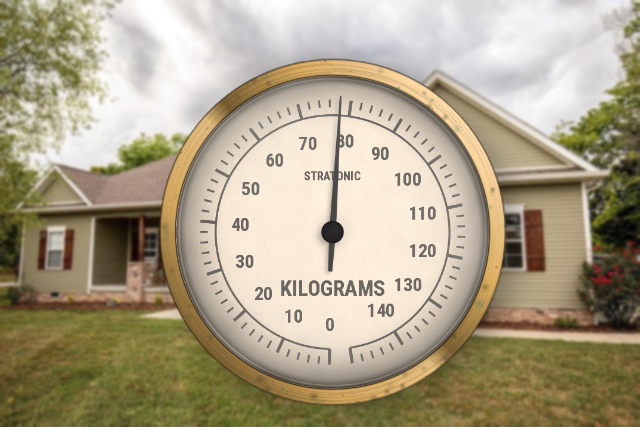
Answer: 78 kg
